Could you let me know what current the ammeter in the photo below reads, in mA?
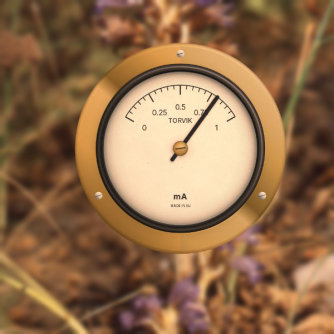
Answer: 0.8 mA
